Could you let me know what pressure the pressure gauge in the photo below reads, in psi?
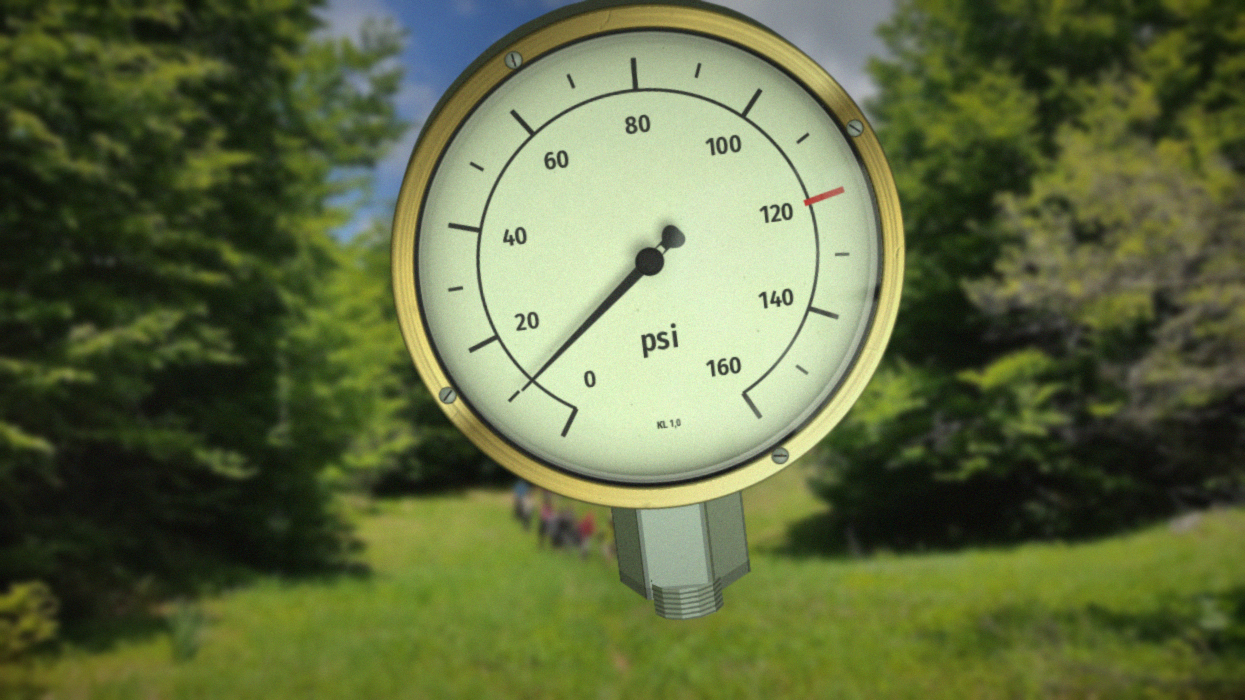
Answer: 10 psi
